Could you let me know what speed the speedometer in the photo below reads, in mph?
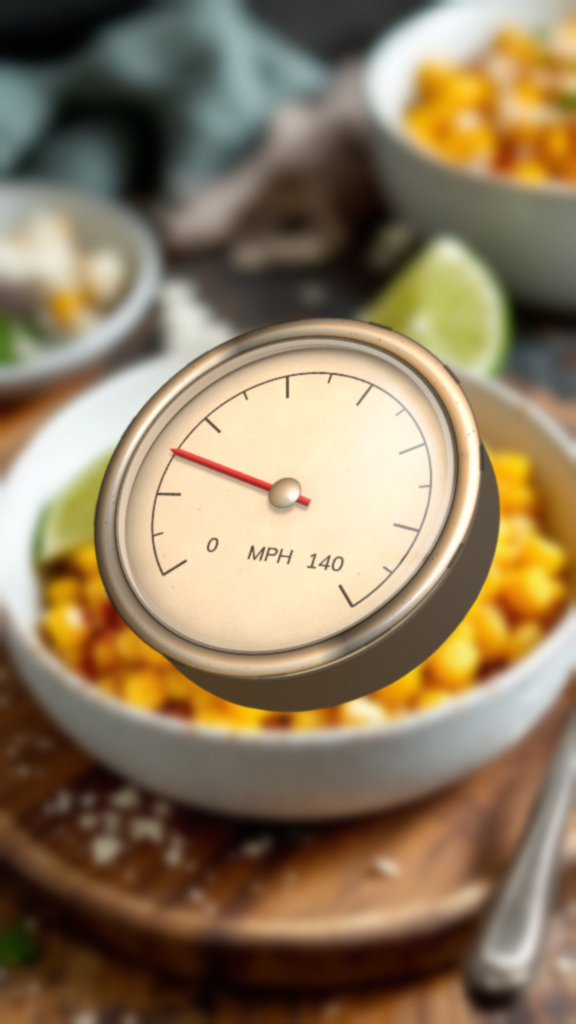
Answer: 30 mph
